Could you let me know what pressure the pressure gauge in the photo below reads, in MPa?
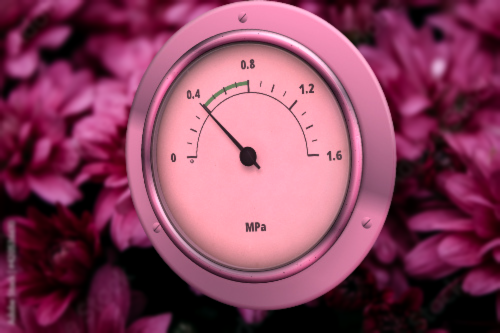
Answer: 0.4 MPa
